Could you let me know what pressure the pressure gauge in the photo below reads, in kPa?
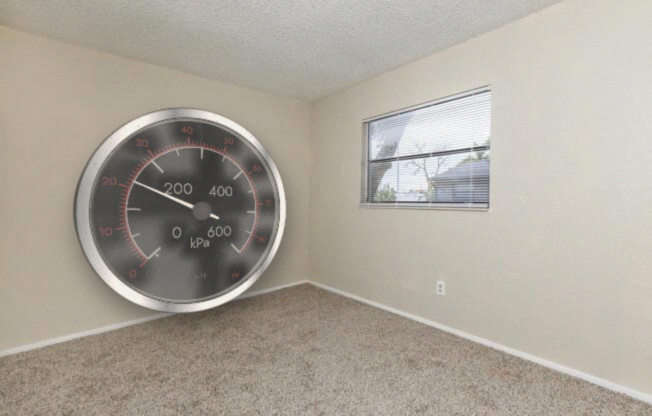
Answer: 150 kPa
